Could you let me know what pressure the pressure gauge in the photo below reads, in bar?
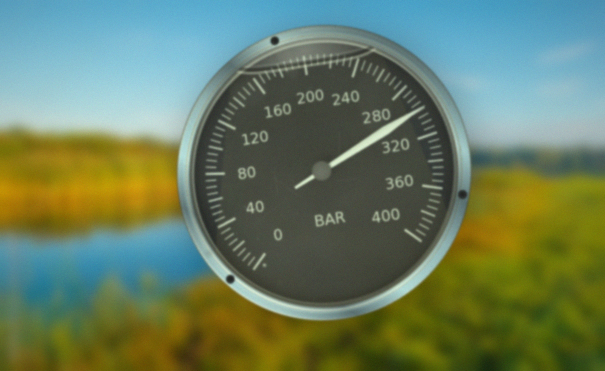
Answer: 300 bar
